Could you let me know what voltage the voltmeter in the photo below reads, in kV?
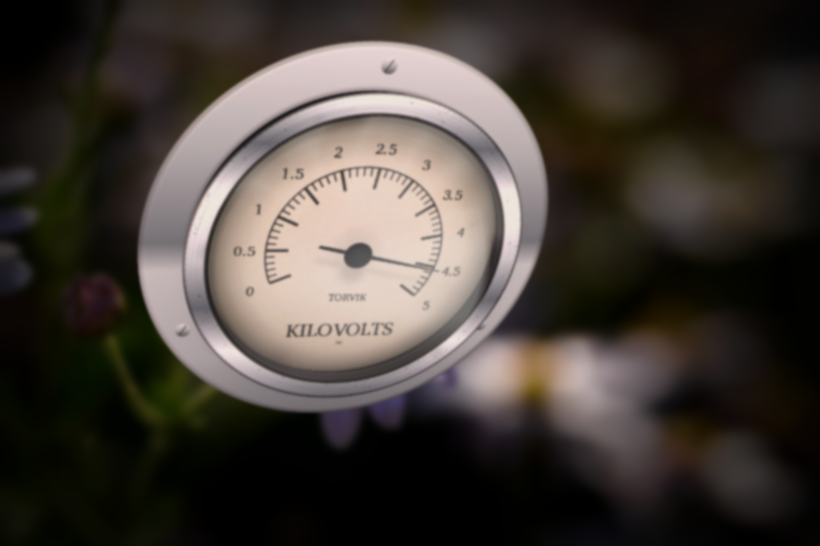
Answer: 4.5 kV
